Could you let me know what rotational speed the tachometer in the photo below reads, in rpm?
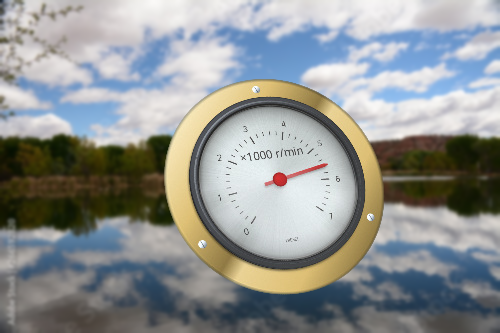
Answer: 5600 rpm
